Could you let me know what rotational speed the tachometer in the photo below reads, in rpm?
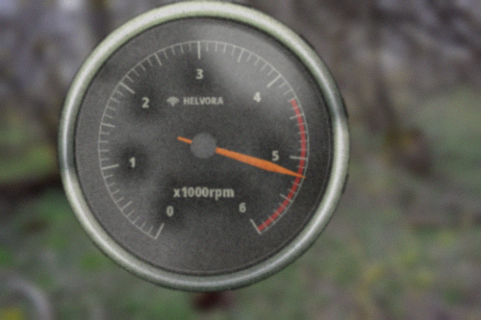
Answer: 5200 rpm
